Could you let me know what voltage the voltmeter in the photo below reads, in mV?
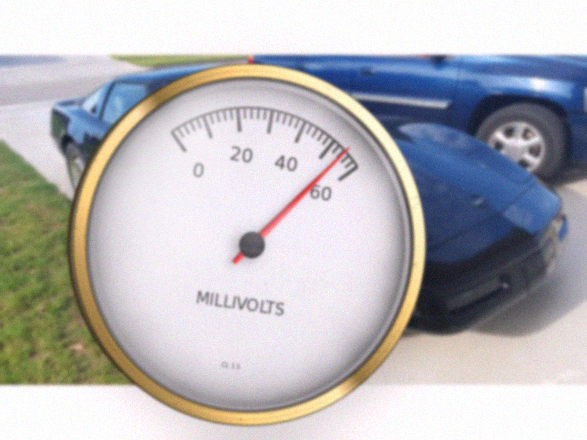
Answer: 54 mV
